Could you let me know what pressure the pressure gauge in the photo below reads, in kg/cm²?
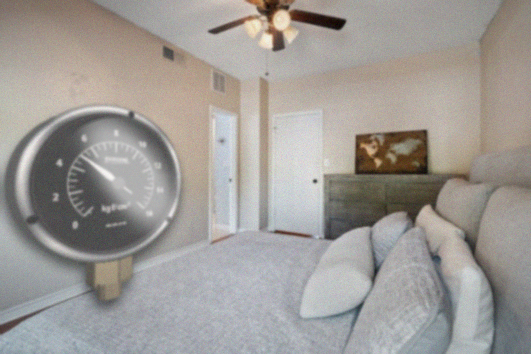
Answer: 5 kg/cm²
